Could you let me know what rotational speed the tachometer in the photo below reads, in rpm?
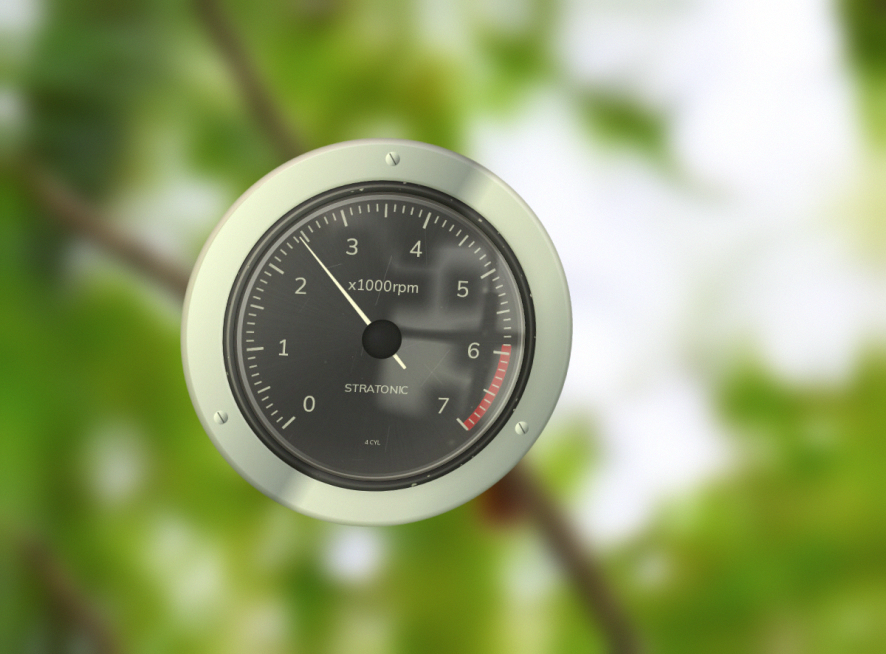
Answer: 2450 rpm
